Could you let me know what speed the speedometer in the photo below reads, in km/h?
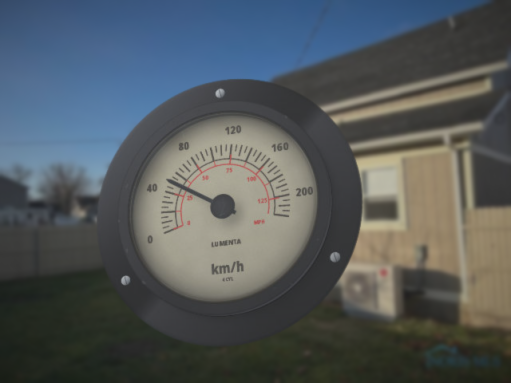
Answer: 50 km/h
